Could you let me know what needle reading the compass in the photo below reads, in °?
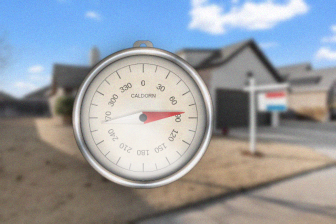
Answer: 82.5 °
